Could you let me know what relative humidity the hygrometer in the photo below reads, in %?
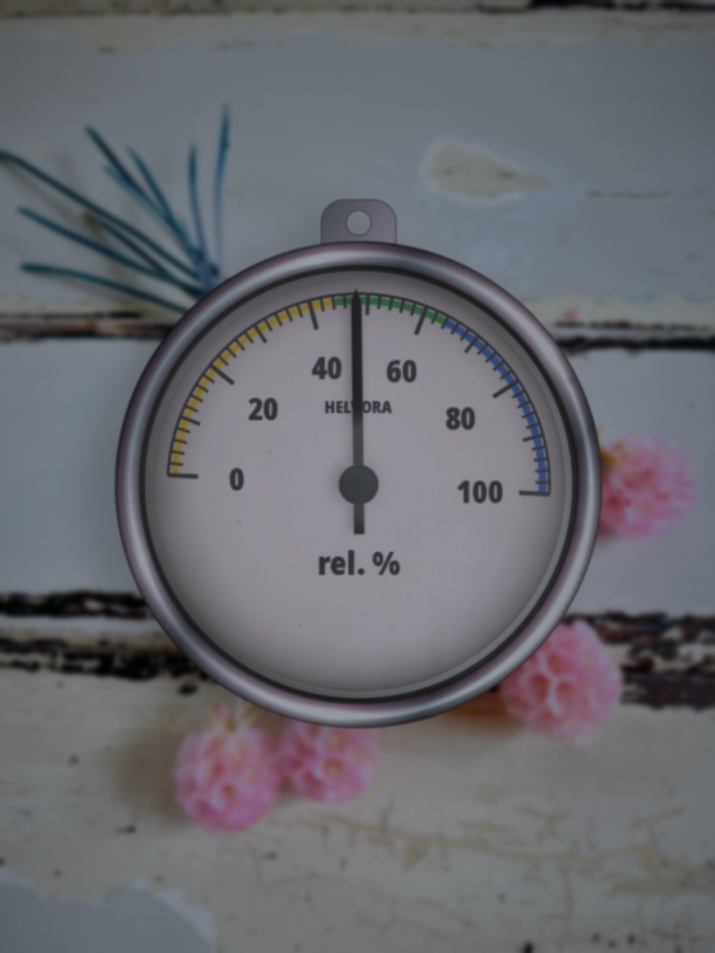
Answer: 48 %
